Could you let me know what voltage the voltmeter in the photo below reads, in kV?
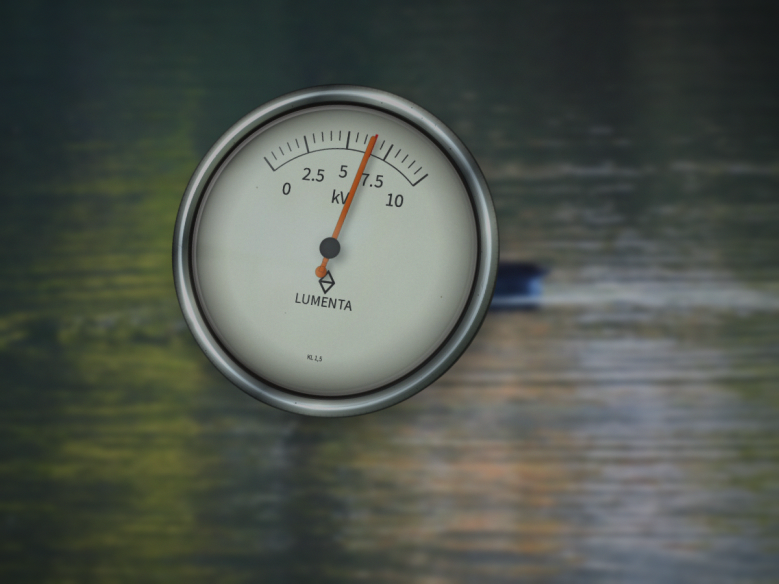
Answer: 6.5 kV
